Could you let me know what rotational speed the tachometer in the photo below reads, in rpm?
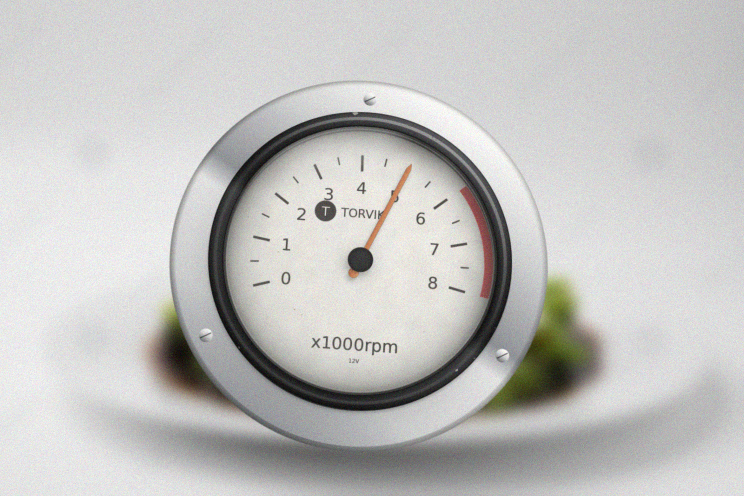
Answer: 5000 rpm
